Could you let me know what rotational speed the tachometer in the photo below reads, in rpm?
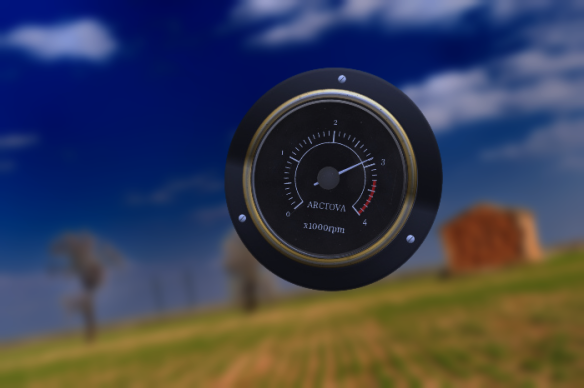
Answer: 2900 rpm
